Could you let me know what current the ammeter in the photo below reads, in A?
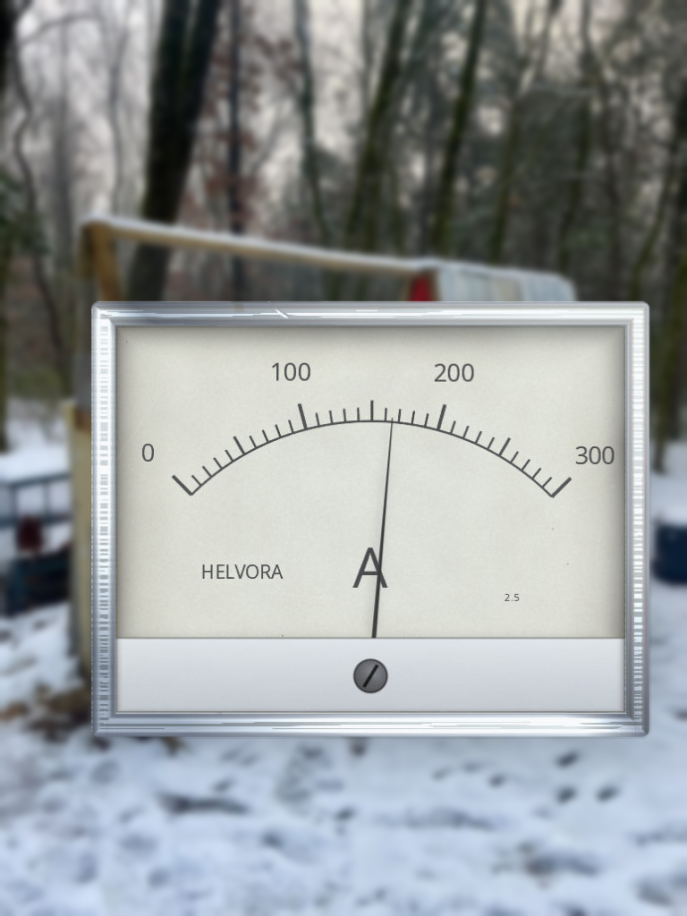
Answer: 165 A
